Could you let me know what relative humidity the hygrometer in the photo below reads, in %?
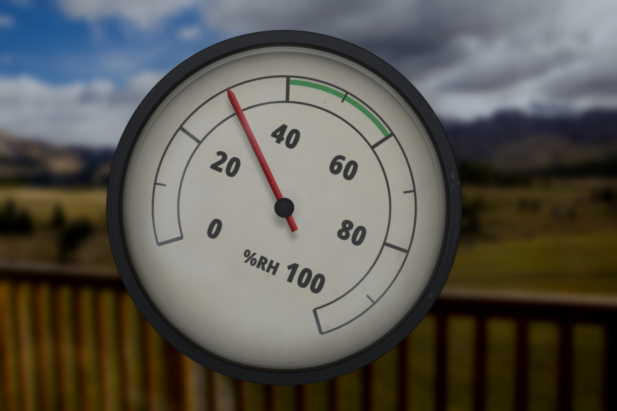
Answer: 30 %
